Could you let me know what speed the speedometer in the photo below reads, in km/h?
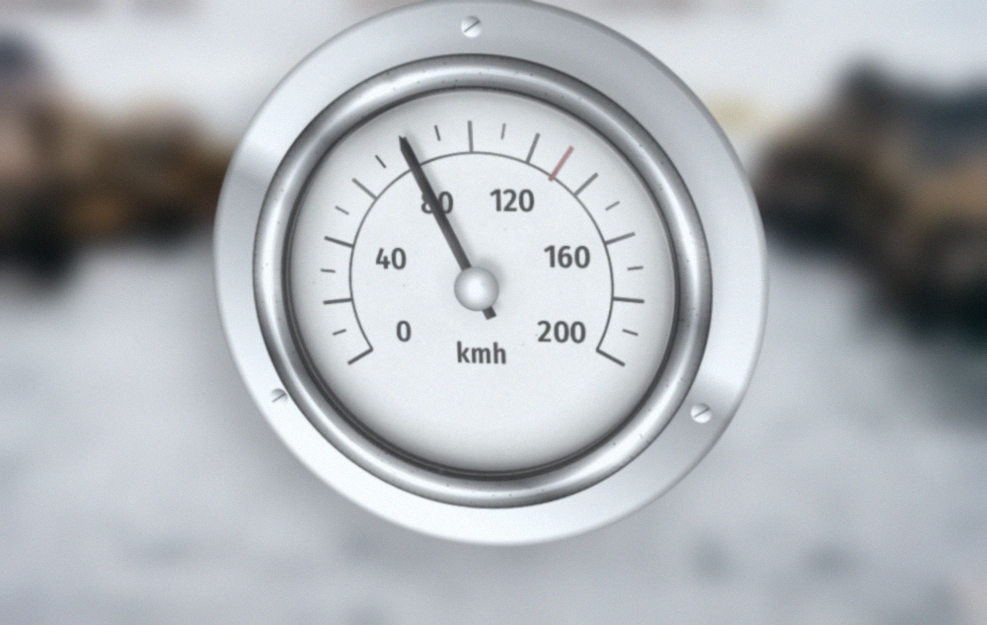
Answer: 80 km/h
